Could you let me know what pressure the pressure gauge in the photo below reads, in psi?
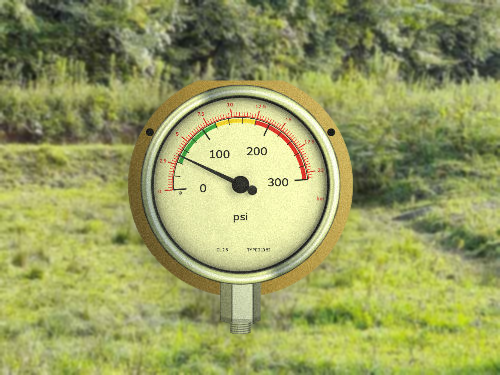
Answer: 50 psi
